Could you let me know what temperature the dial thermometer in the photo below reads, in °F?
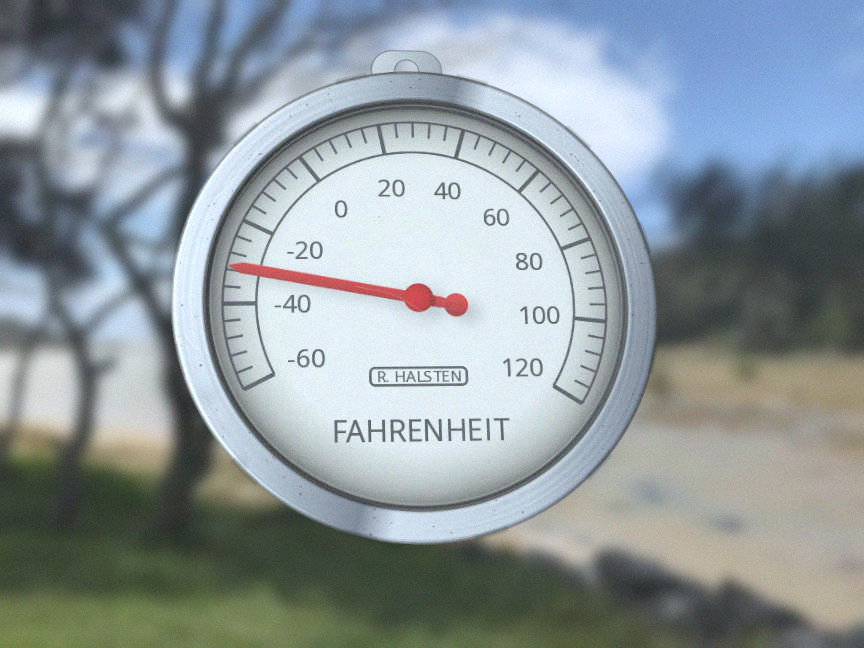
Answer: -32 °F
